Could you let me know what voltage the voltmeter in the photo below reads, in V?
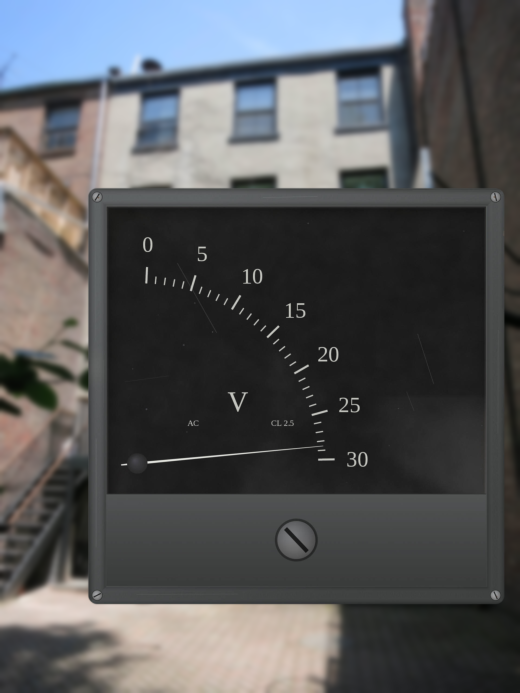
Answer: 28.5 V
